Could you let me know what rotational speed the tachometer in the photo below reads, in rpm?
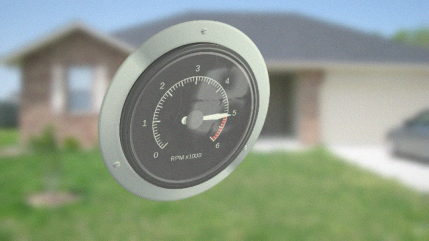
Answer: 5000 rpm
